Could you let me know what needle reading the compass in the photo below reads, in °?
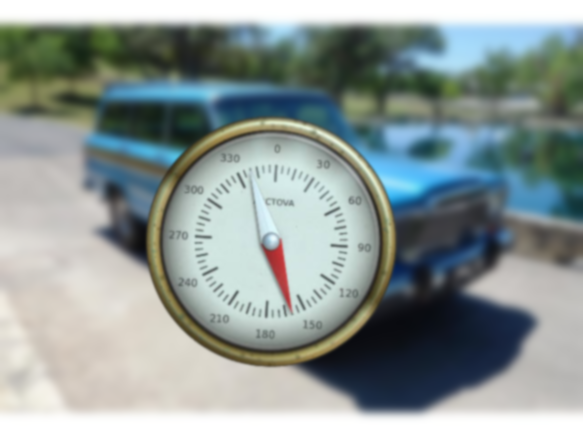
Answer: 160 °
